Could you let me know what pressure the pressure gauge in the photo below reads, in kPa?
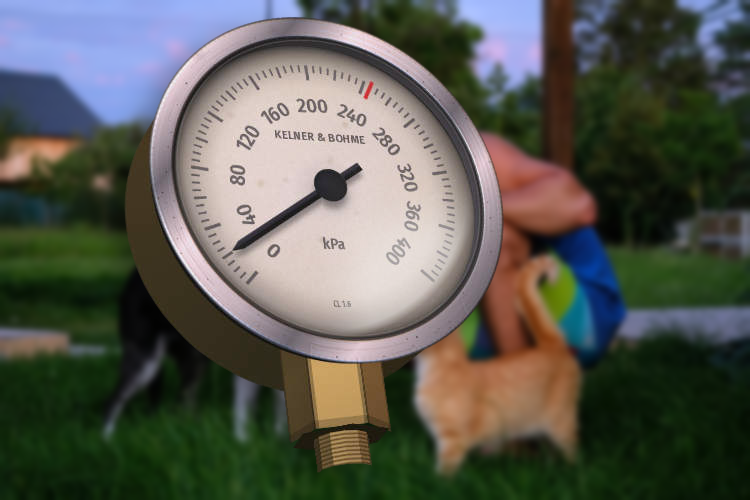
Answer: 20 kPa
